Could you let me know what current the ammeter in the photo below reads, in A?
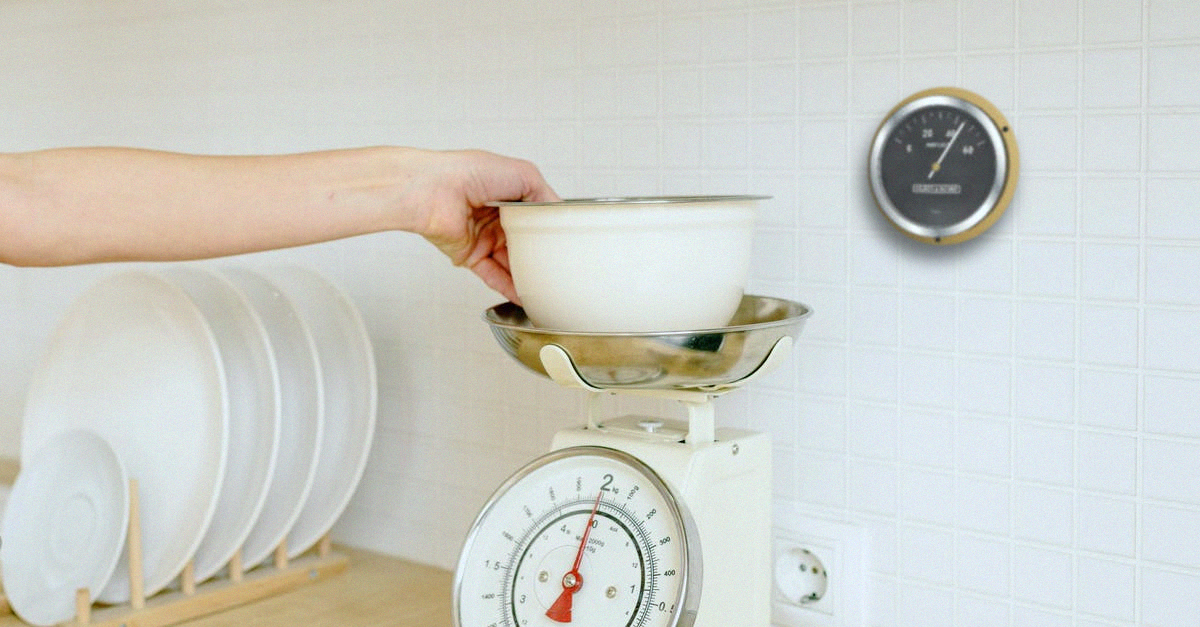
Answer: 45 A
